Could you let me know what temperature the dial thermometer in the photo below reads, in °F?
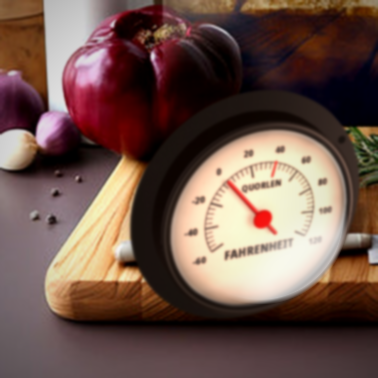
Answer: 0 °F
